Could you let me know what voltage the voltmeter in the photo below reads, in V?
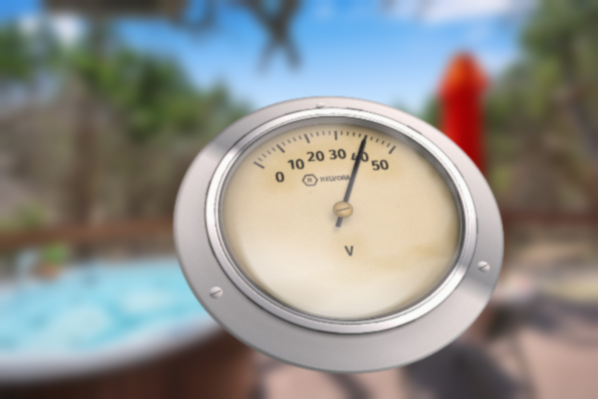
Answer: 40 V
